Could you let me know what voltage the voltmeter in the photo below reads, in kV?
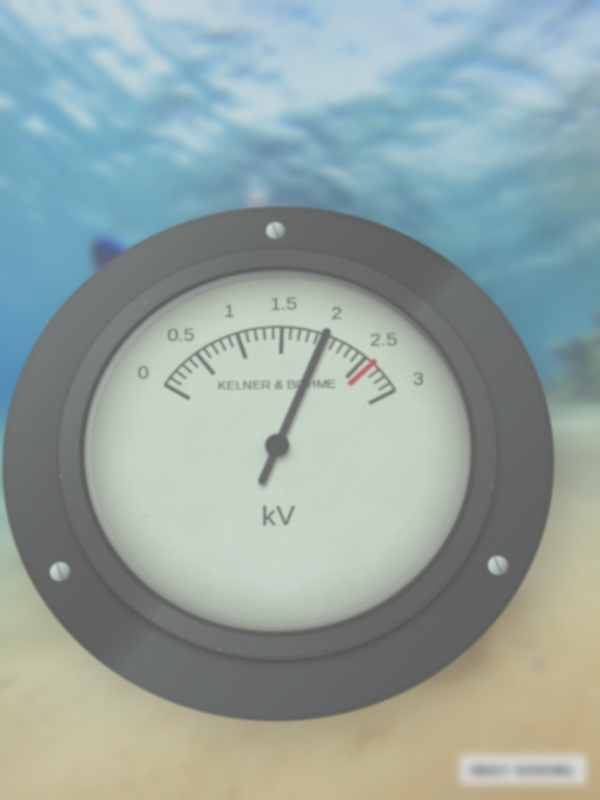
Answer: 2 kV
